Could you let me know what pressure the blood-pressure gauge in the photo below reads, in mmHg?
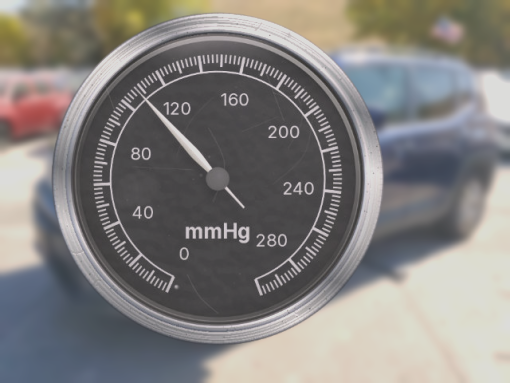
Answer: 108 mmHg
